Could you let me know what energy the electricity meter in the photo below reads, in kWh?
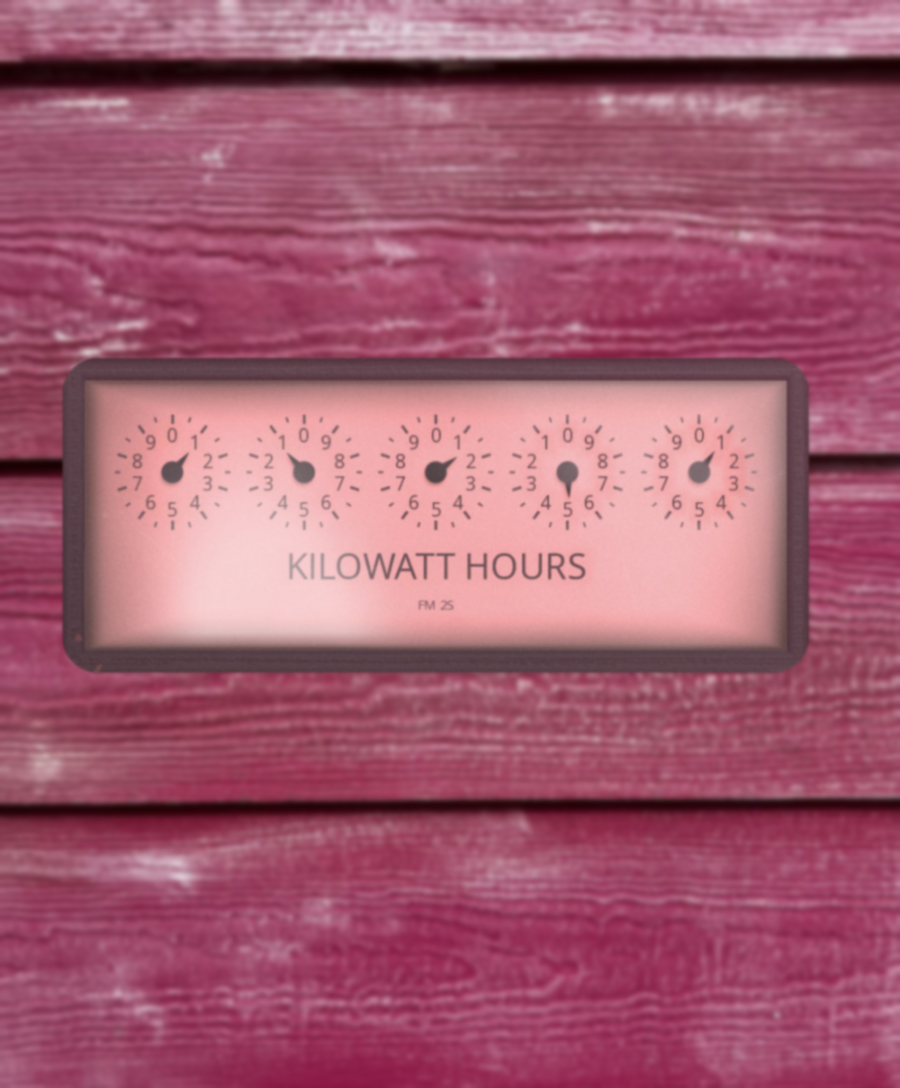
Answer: 11151 kWh
